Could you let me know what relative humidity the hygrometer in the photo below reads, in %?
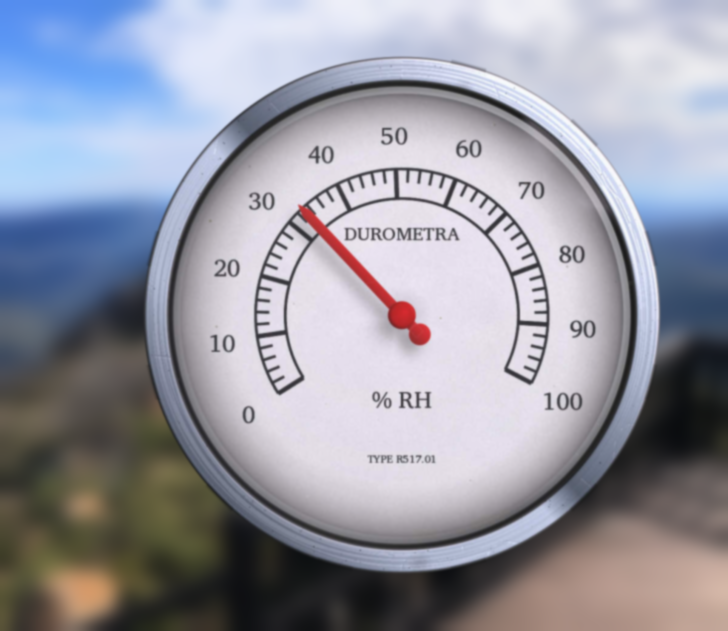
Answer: 33 %
